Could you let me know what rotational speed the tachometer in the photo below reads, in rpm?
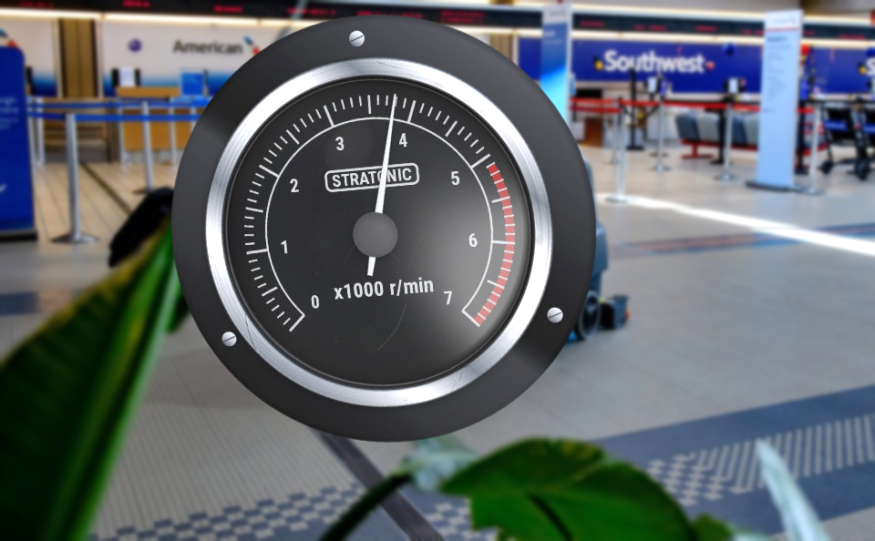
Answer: 3800 rpm
